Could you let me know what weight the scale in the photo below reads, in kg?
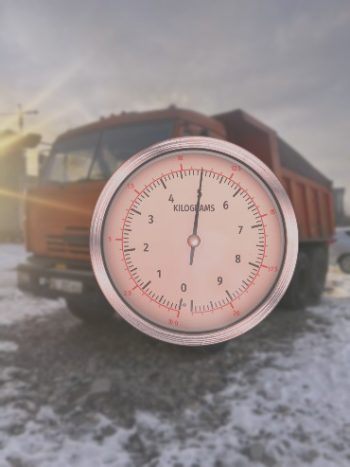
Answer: 5 kg
